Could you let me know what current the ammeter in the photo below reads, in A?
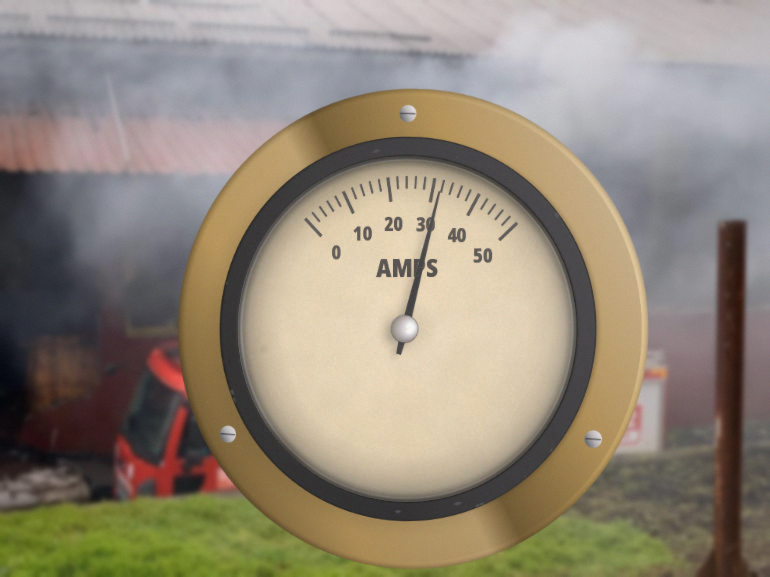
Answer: 32 A
